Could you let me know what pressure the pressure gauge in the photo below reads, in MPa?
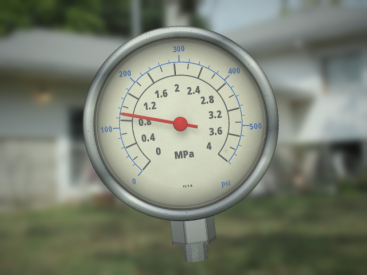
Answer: 0.9 MPa
